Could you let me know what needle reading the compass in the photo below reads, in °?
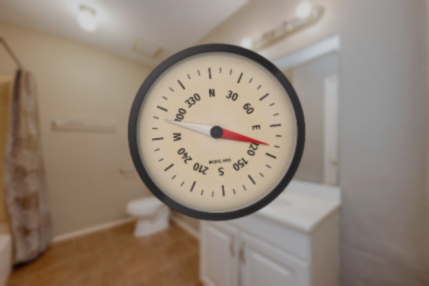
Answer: 110 °
